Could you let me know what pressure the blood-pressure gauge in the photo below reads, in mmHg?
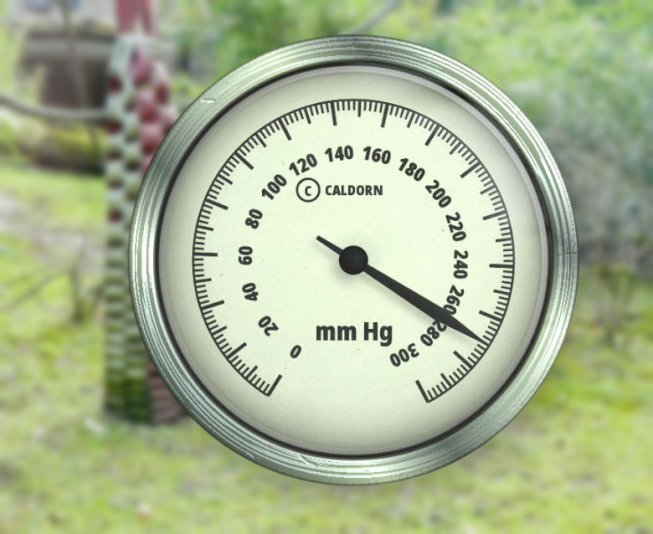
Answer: 270 mmHg
